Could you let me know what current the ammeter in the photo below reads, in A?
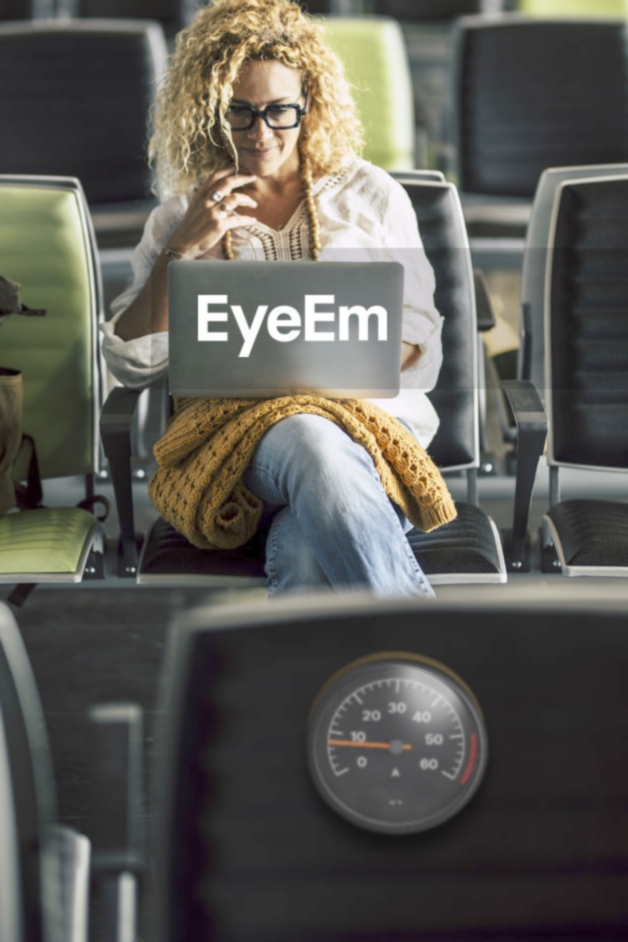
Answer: 8 A
